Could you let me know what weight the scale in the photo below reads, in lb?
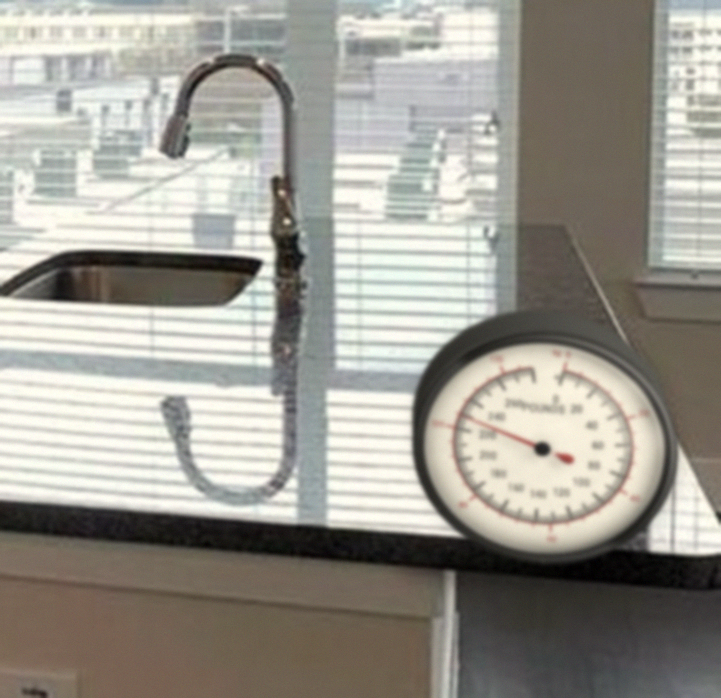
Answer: 230 lb
